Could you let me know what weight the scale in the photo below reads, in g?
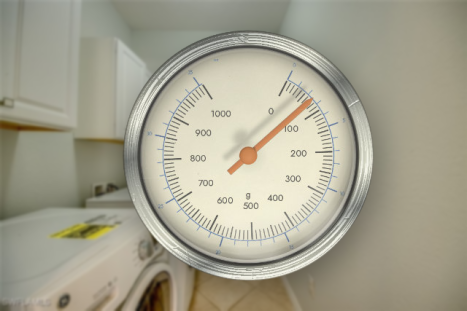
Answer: 70 g
